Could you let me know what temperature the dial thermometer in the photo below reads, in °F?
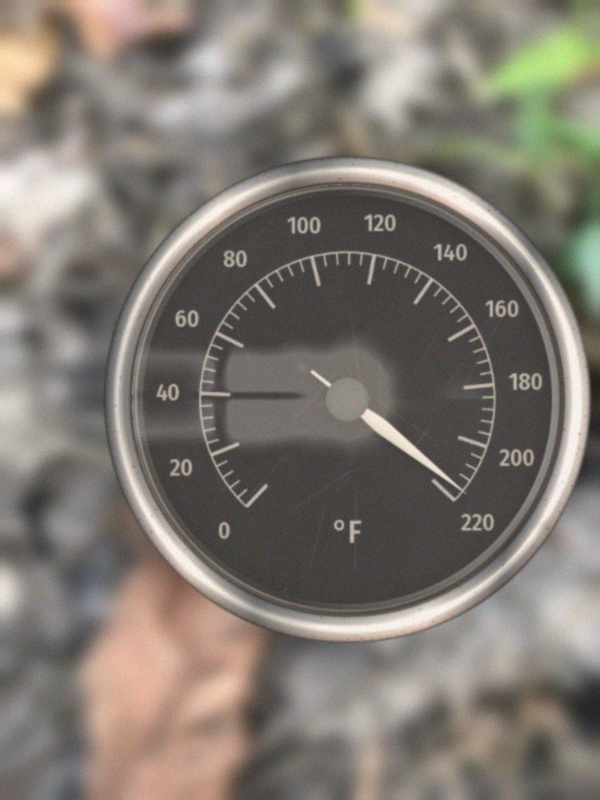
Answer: 216 °F
